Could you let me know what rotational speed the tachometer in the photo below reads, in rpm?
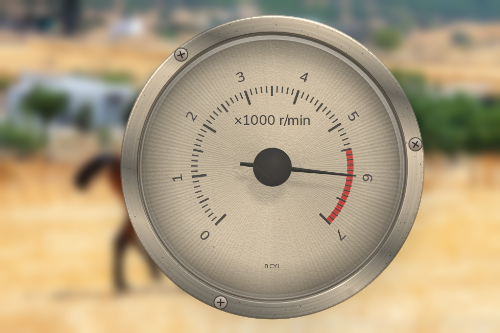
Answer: 6000 rpm
